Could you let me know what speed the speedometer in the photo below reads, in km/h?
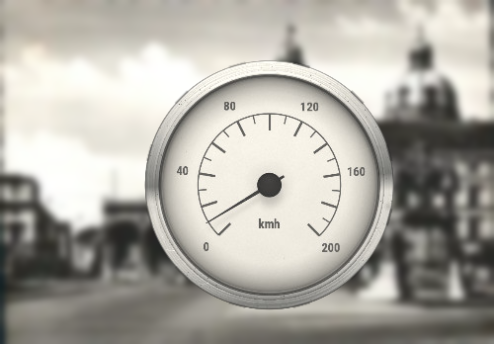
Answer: 10 km/h
